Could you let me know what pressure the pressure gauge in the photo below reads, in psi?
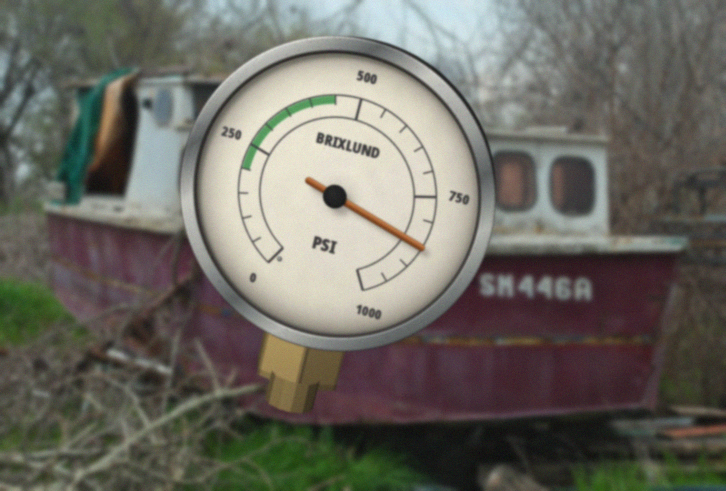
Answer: 850 psi
